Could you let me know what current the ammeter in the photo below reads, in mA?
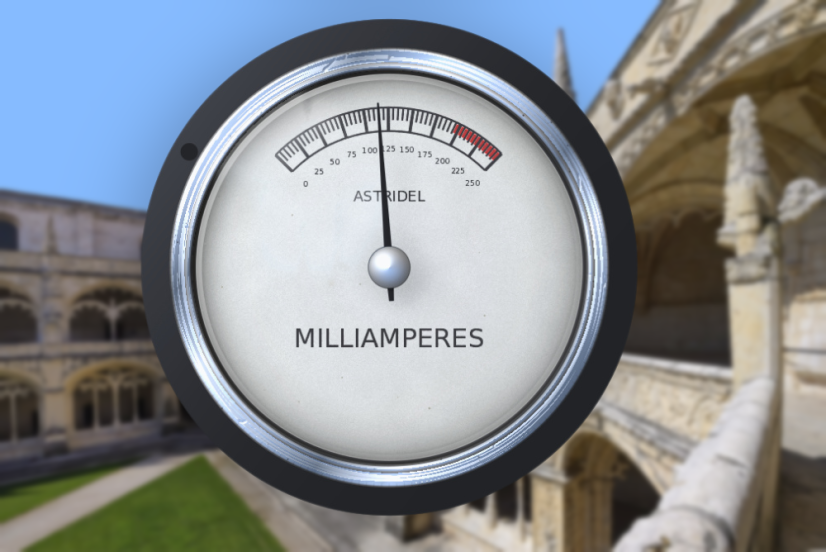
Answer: 115 mA
